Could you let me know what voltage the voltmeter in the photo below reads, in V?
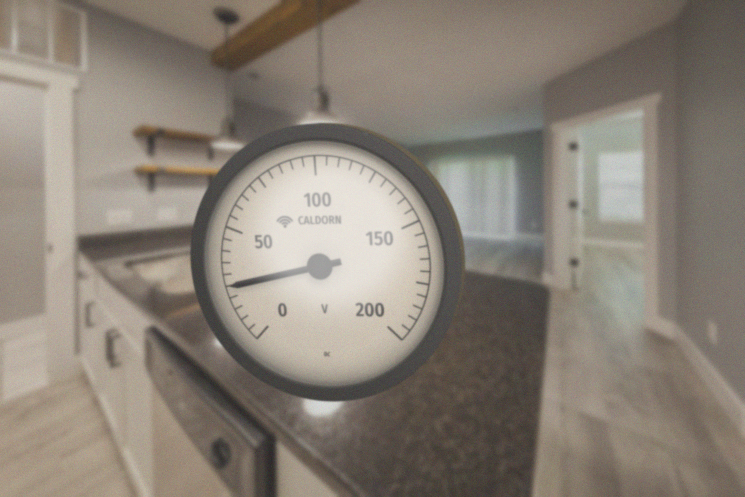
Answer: 25 V
